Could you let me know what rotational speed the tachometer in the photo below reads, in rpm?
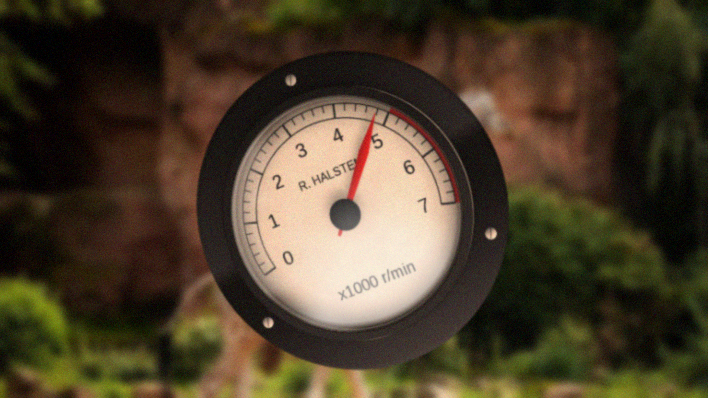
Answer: 4800 rpm
